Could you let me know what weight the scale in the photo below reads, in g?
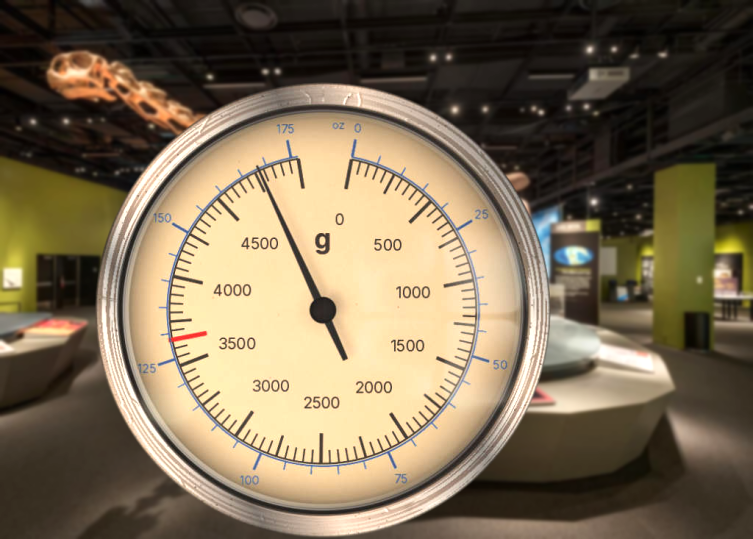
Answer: 4775 g
